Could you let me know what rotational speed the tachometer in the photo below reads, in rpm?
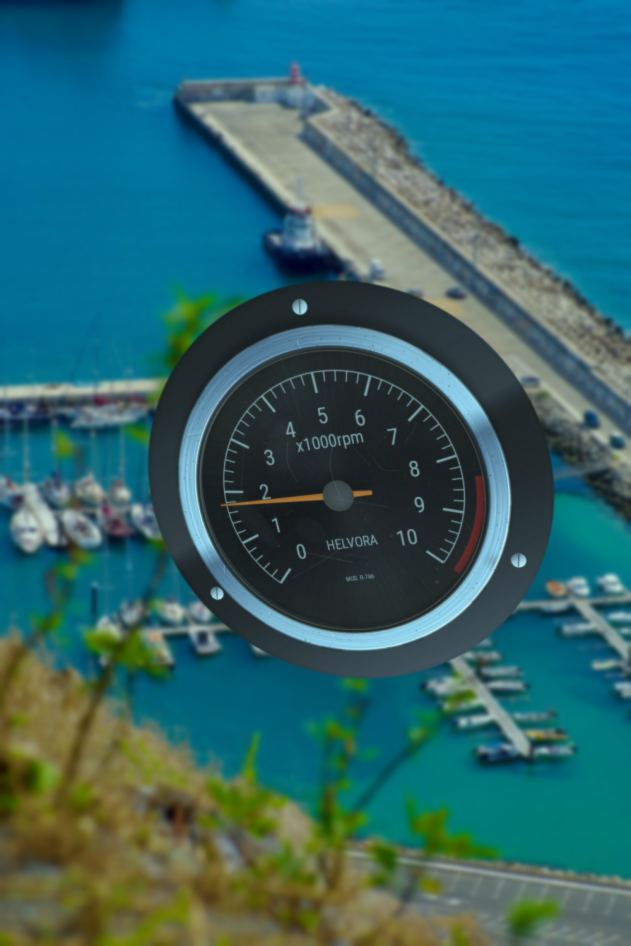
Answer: 1800 rpm
